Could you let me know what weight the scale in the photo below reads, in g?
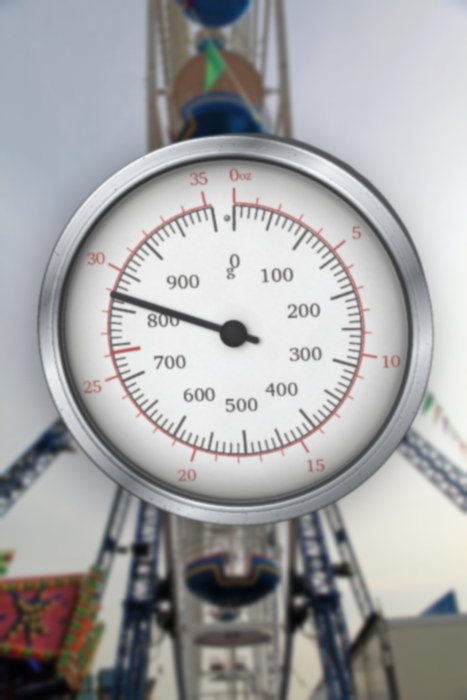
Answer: 820 g
